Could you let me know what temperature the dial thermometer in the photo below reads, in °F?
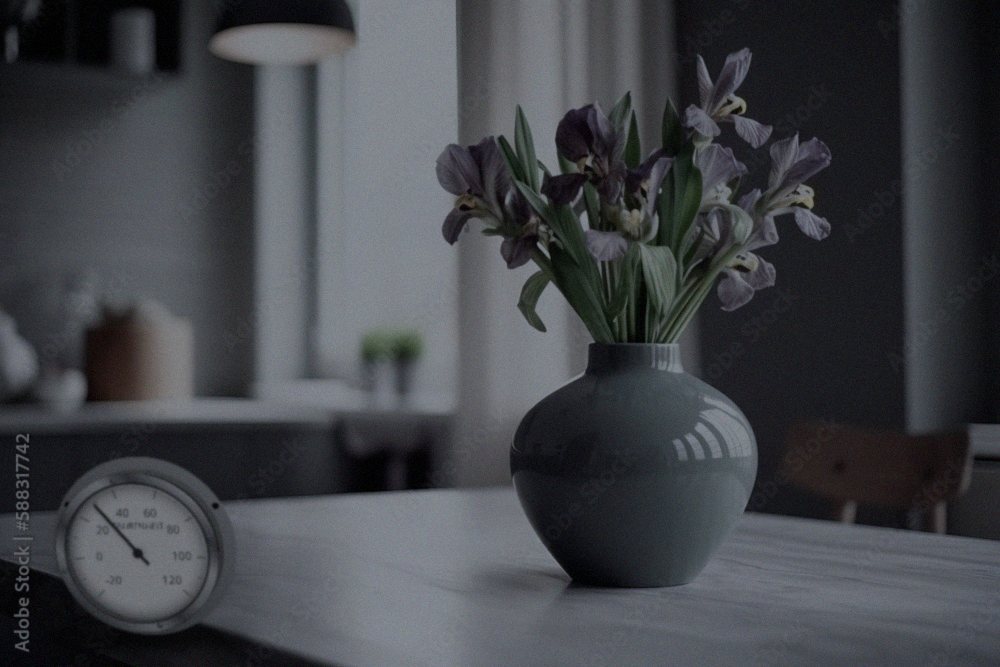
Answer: 30 °F
